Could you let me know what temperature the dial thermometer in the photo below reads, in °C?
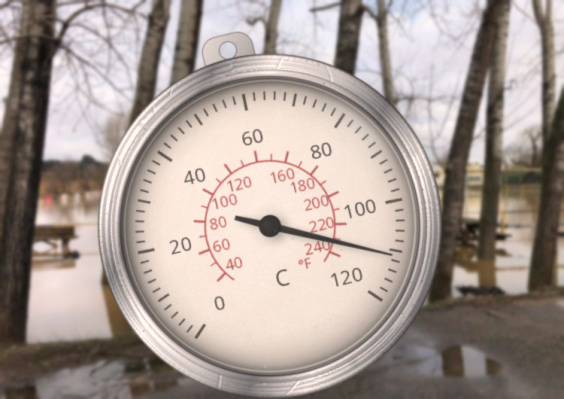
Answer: 111 °C
